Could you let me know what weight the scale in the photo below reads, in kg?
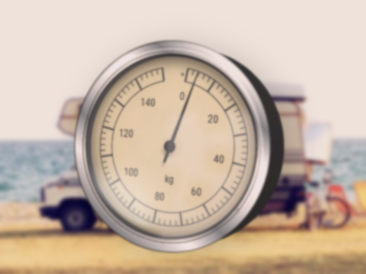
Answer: 4 kg
